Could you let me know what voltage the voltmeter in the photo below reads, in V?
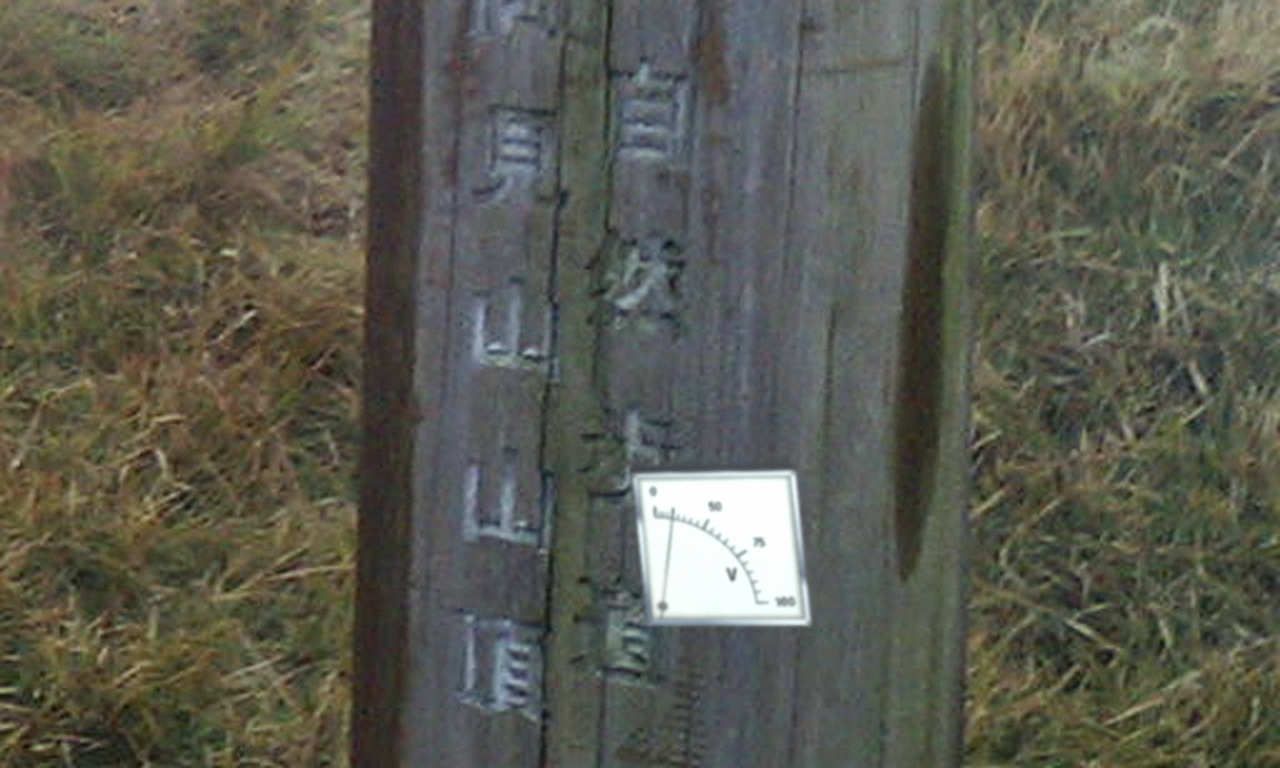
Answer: 25 V
